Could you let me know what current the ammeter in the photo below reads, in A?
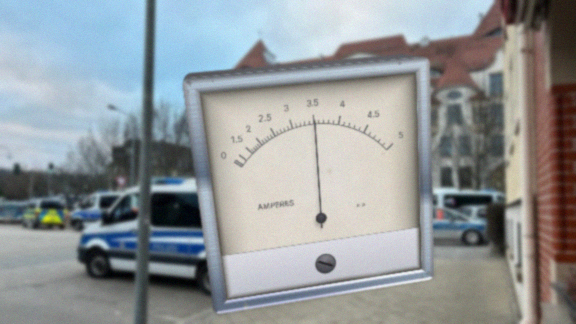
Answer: 3.5 A
